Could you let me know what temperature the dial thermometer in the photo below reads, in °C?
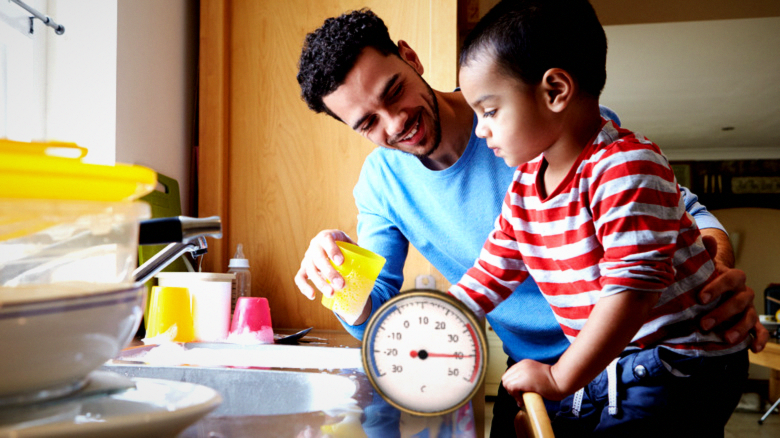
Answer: 40 °C
